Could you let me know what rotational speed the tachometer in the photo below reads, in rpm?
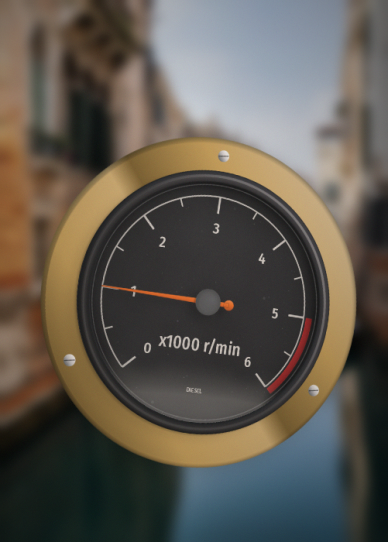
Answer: 1000 rpm
